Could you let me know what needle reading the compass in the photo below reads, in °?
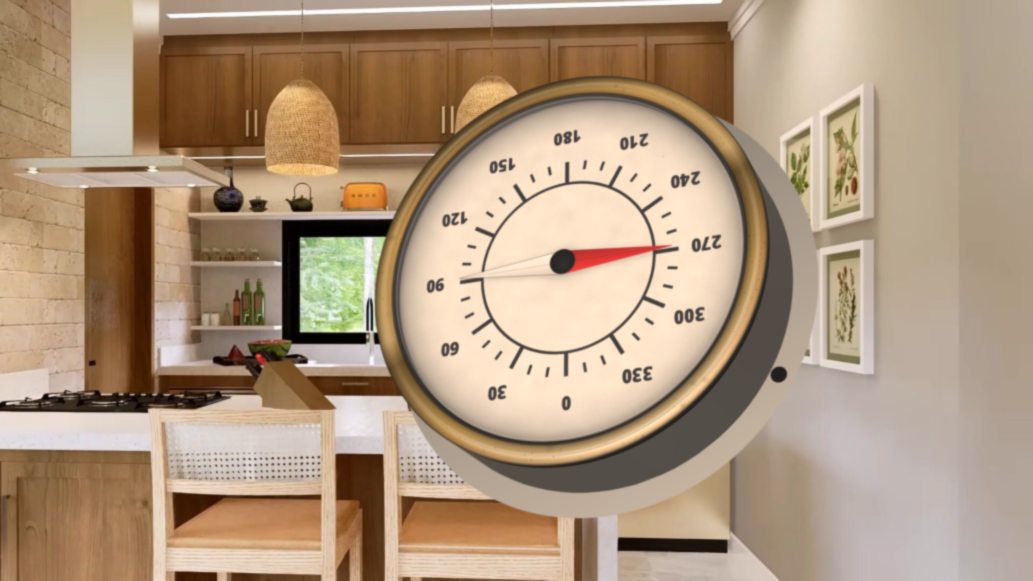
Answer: 270 °
